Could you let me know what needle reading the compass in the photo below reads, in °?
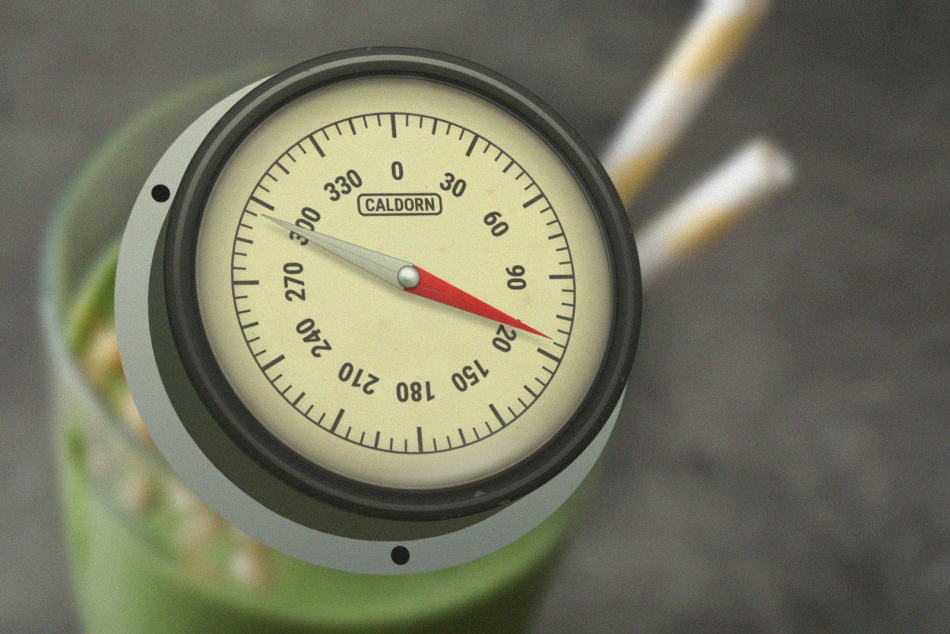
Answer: 115 °
